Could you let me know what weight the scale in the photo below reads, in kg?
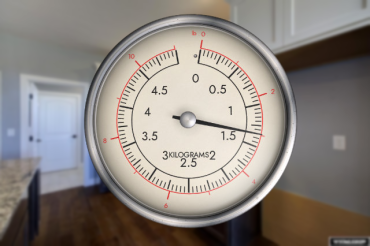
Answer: 1.35 kg
